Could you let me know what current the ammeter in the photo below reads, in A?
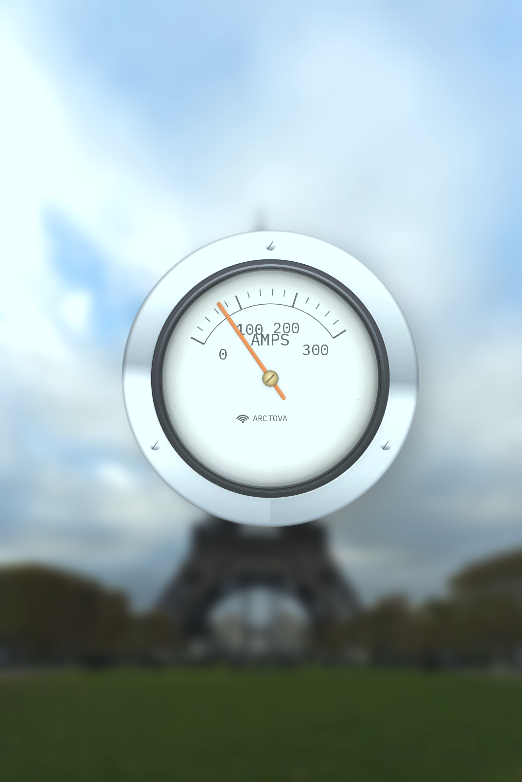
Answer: 70 A
